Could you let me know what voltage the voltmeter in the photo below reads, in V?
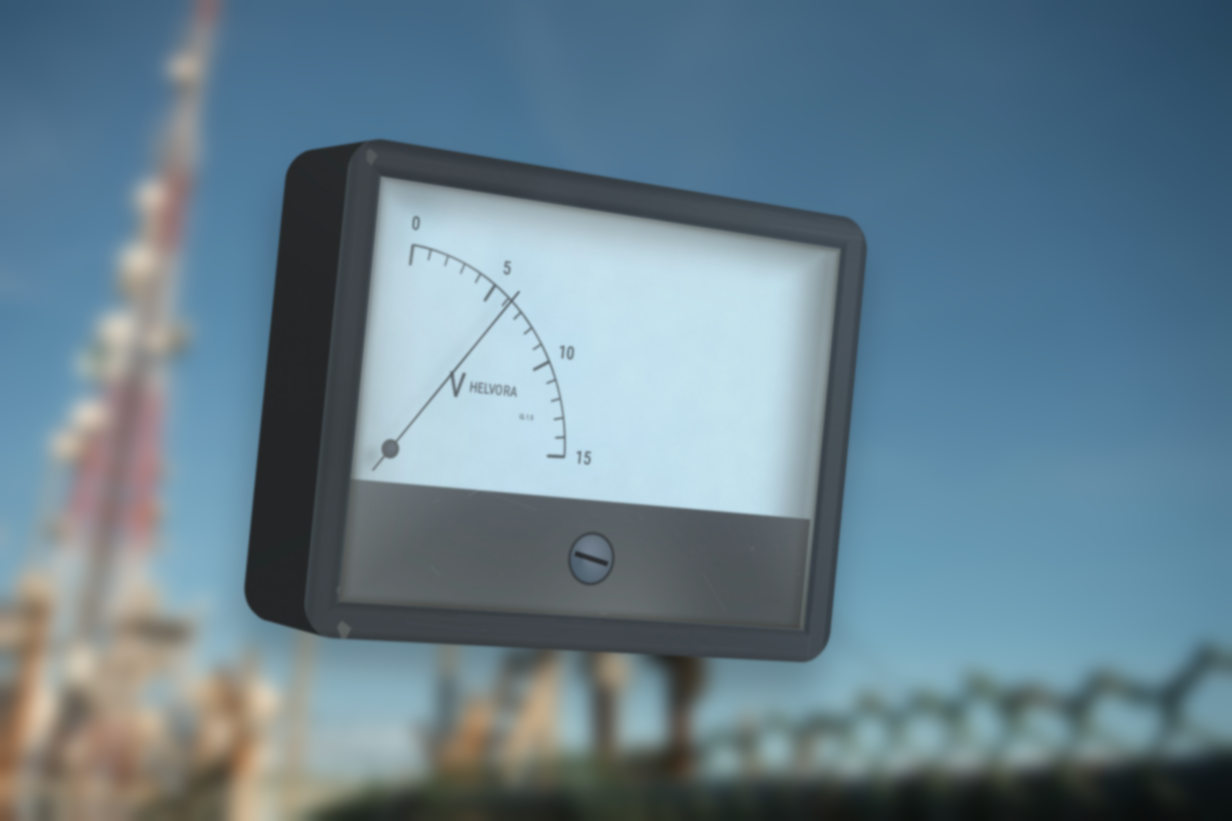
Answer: 6 V
